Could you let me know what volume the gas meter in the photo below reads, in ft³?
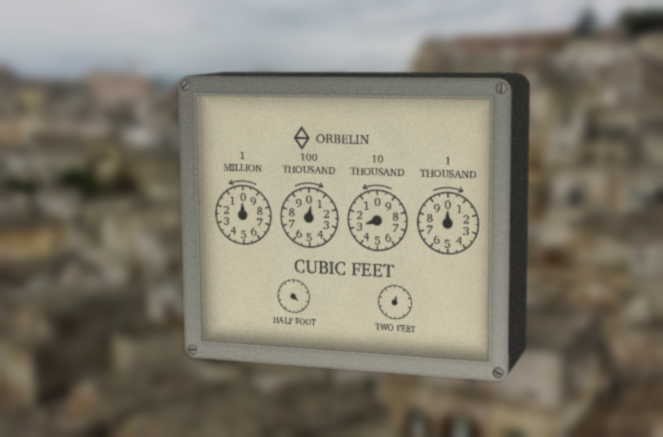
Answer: 3000 ft³
